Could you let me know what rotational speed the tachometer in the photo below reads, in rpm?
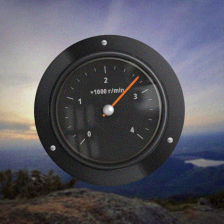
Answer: 2700 rpm
